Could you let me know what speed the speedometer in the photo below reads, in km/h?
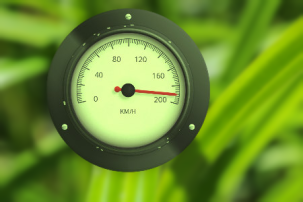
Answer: 190 km/h
